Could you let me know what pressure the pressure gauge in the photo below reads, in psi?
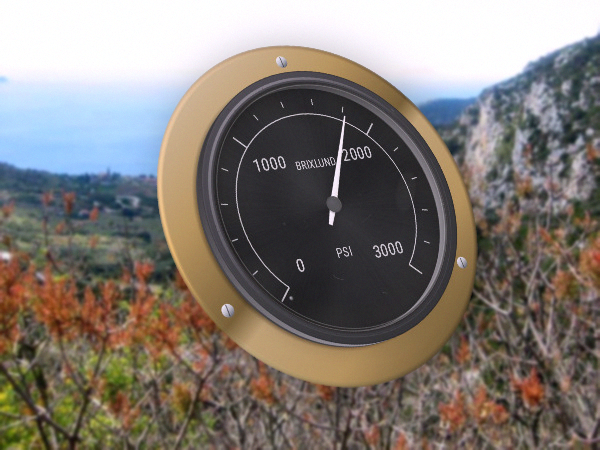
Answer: 1800 psi
